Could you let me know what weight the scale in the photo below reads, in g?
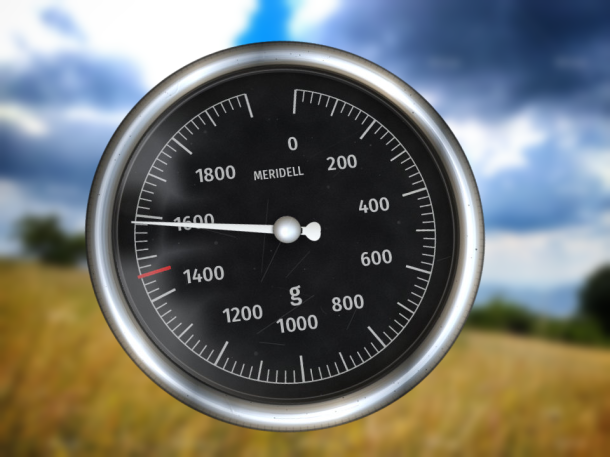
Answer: 1580 g
